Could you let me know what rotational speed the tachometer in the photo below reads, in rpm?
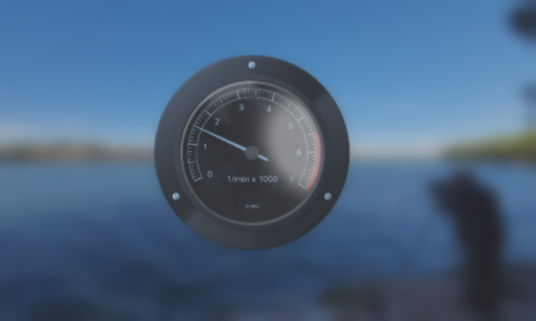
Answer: 1500 rpm
